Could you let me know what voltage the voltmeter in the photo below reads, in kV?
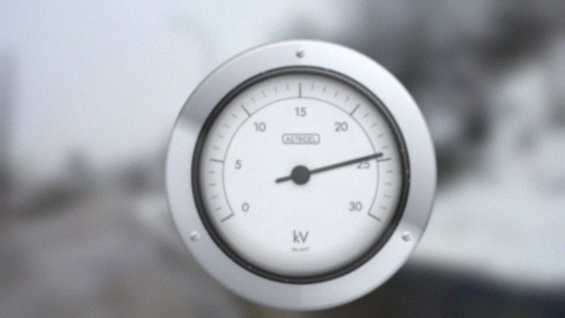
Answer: 24.5 kV
